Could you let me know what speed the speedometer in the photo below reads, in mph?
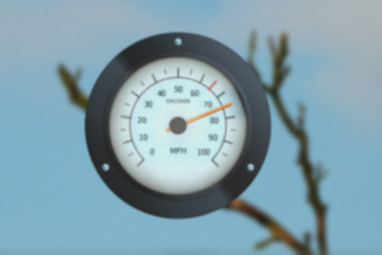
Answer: 75 mph
